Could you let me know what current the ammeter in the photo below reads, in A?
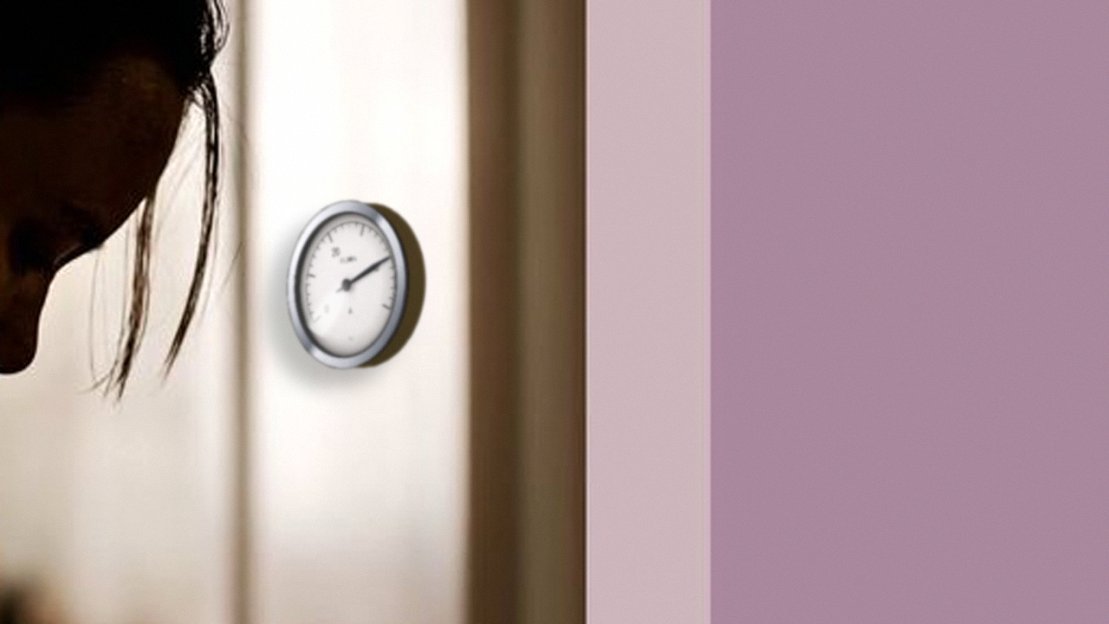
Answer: 40 A
